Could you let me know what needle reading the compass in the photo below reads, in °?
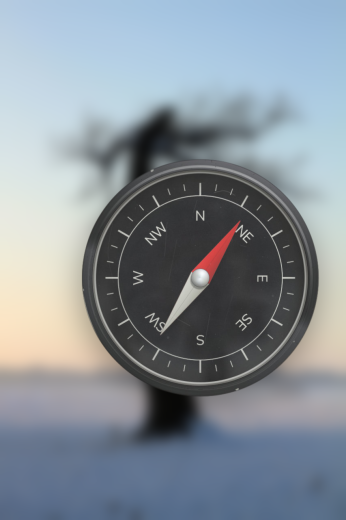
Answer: 35 °
